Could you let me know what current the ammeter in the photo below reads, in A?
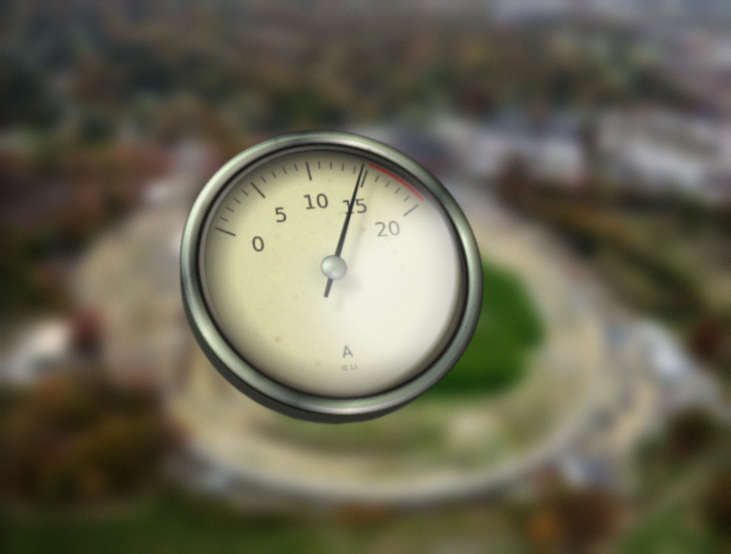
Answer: 14.5 A
